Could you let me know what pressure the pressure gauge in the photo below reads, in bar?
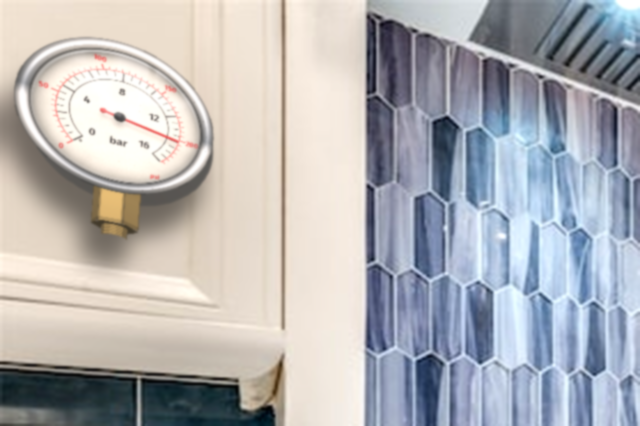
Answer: 14 bar
